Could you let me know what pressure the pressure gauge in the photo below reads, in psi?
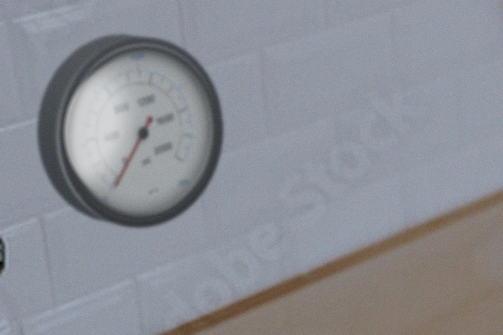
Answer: 0 psi
